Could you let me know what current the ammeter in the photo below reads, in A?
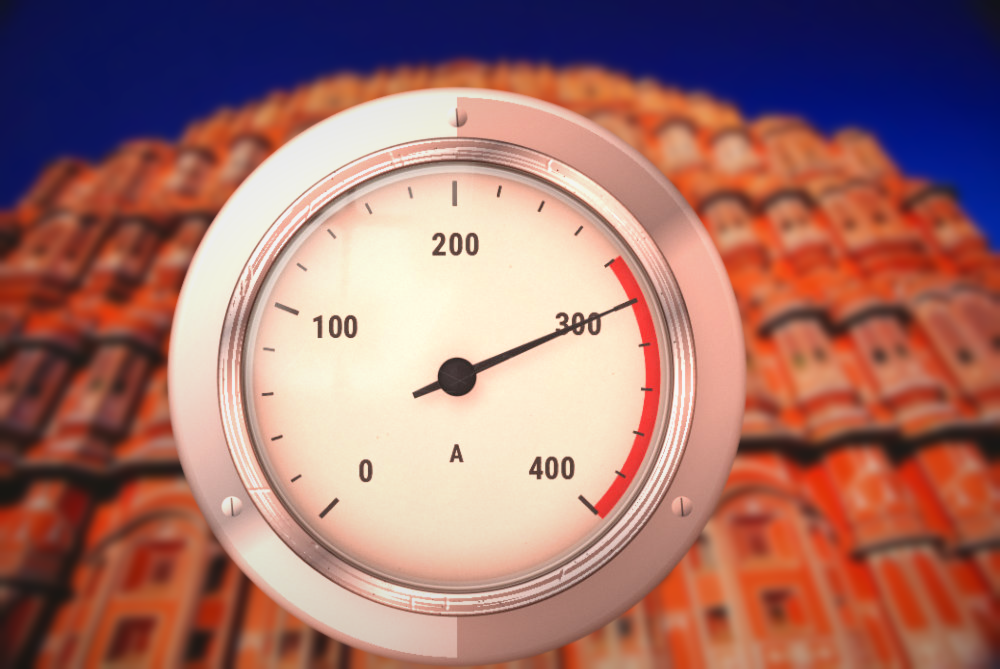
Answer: 300 A
